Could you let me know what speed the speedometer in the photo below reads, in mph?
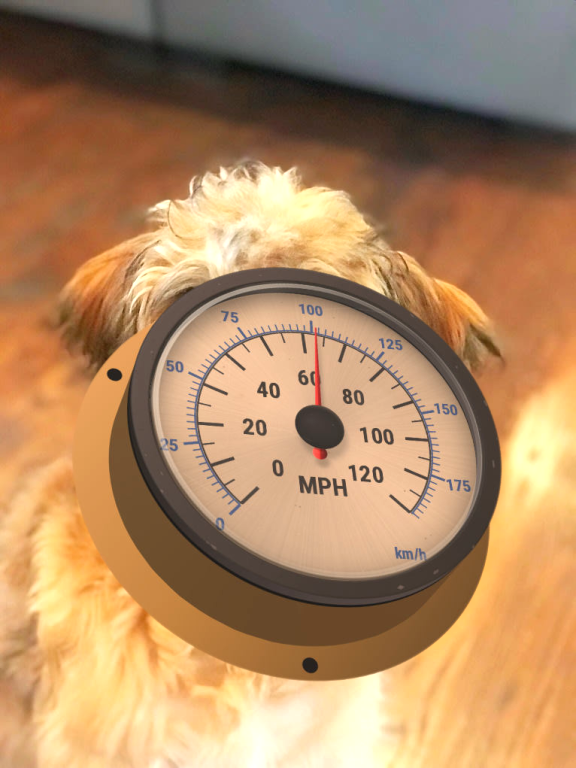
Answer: 62.5 mph
